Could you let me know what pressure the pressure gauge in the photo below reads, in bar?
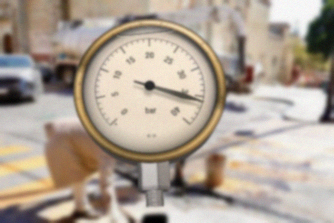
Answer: 36 bar
